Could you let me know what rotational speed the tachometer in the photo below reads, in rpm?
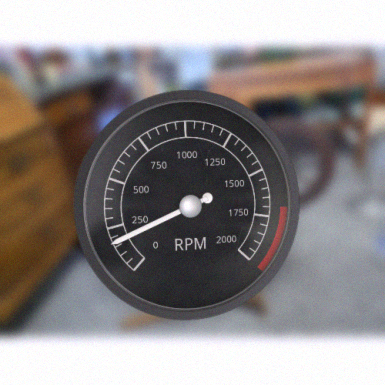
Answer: 175 rpm
